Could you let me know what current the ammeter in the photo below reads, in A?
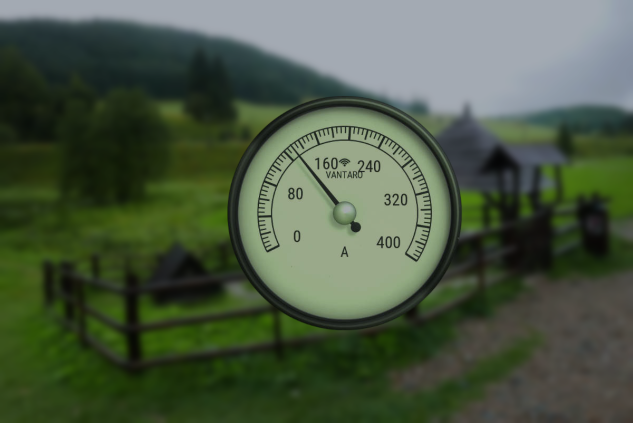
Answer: 130 A
